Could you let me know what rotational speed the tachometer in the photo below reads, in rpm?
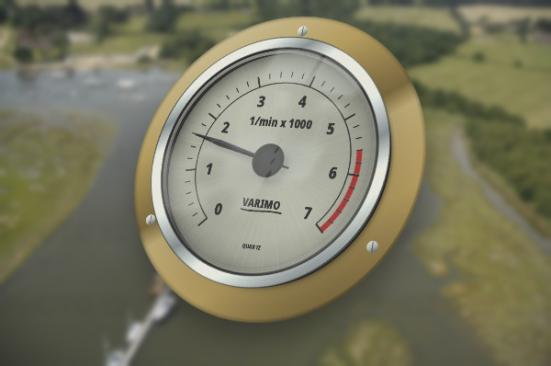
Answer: 1600 rpm
